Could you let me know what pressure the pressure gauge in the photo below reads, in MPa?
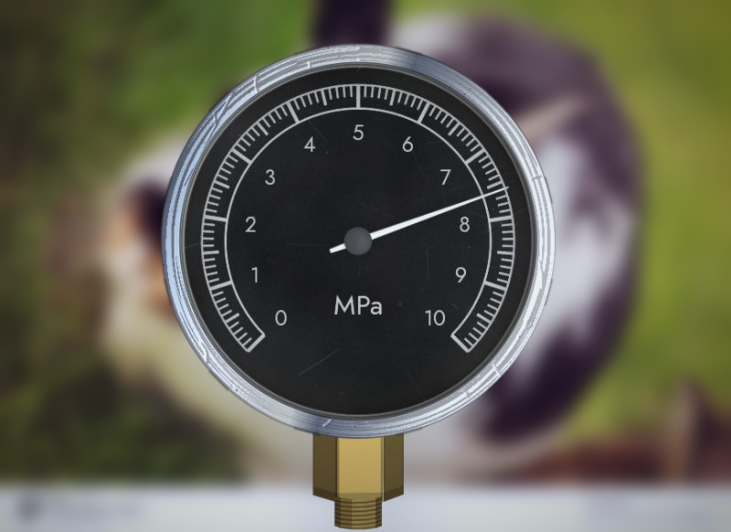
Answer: 7.6 MPa
